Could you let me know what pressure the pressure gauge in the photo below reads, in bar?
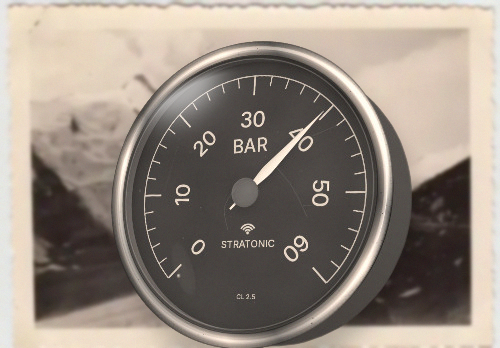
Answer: 40 bar
